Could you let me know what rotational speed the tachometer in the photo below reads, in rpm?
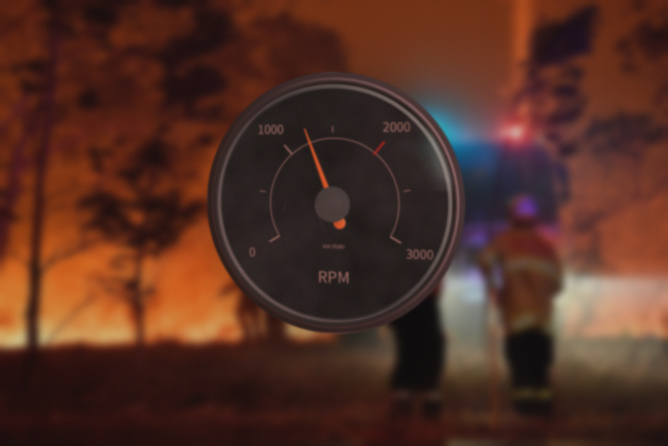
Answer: 1250 rpm
